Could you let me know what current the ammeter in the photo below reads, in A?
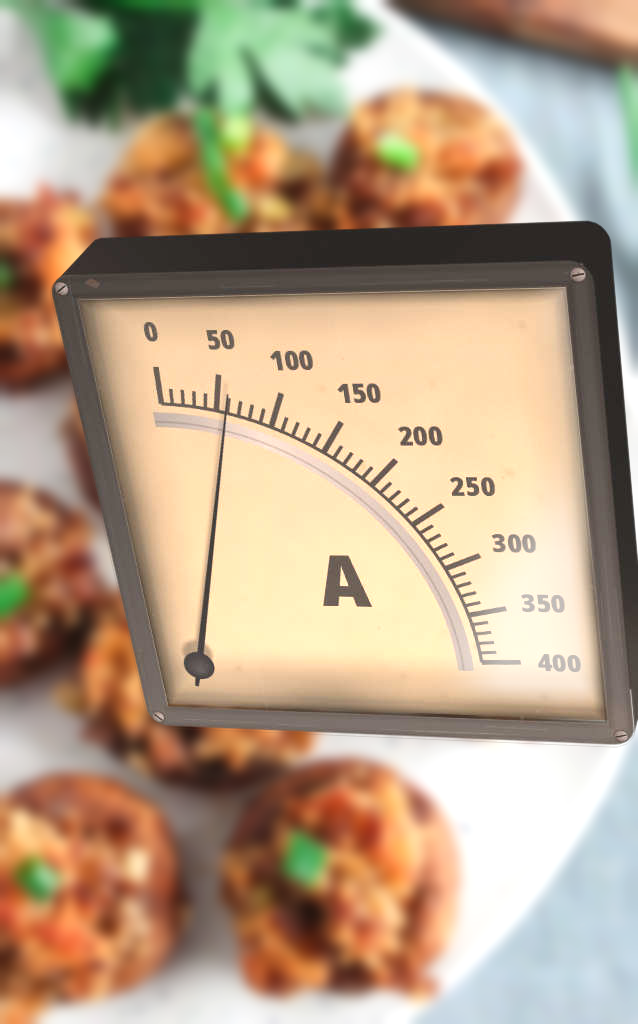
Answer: 60 A
